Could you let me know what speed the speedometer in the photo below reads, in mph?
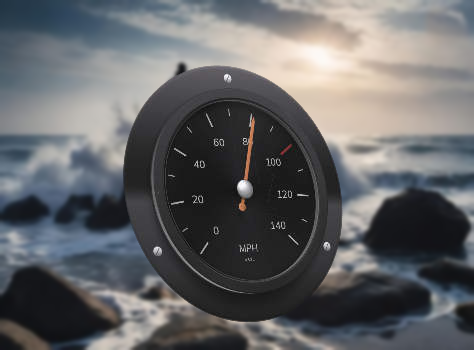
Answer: 80 mph
